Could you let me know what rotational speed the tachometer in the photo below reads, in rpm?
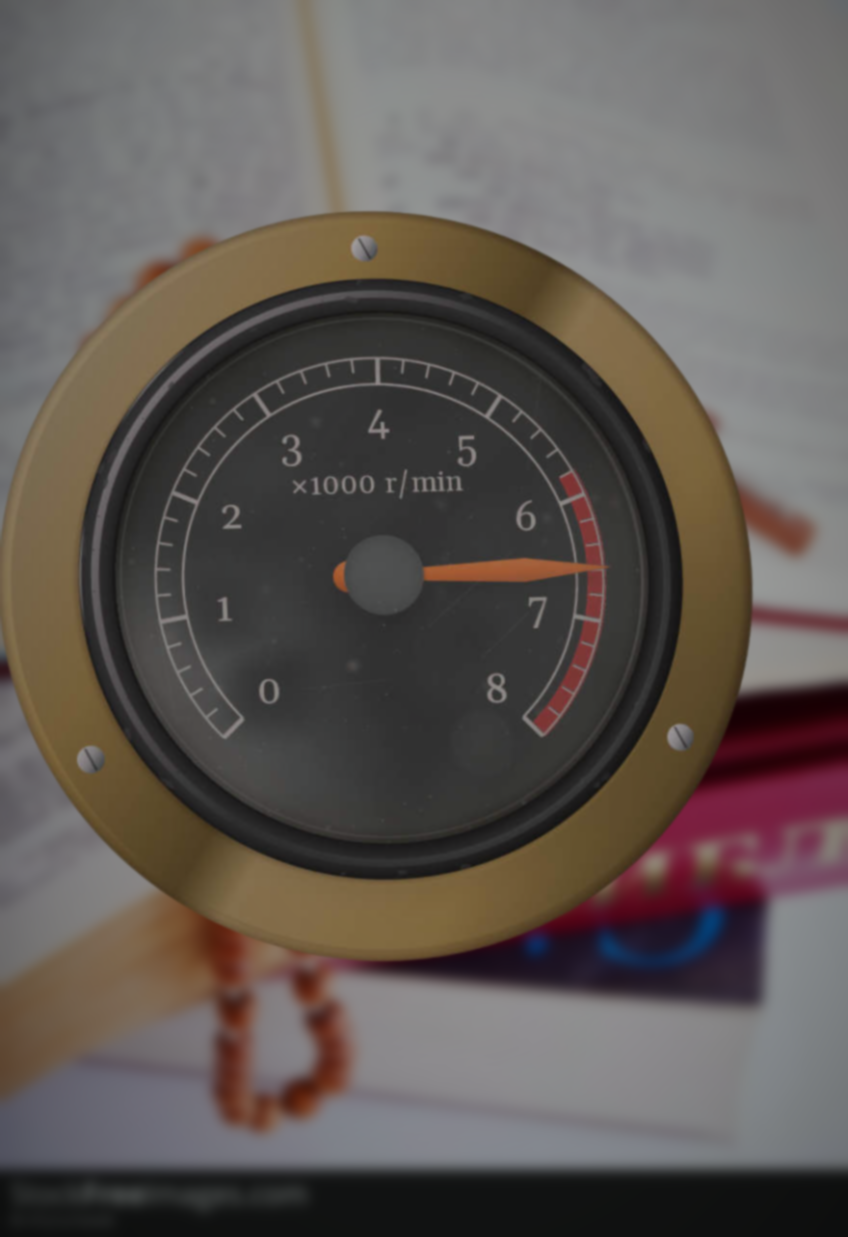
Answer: 6600 rpm
